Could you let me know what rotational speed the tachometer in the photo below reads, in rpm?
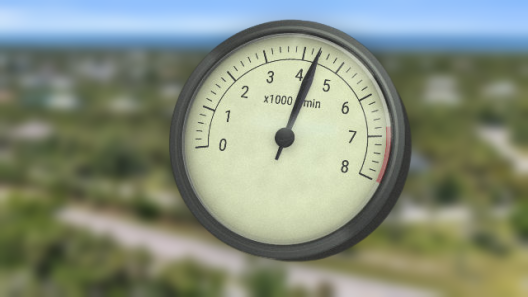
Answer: 4400 rpm
